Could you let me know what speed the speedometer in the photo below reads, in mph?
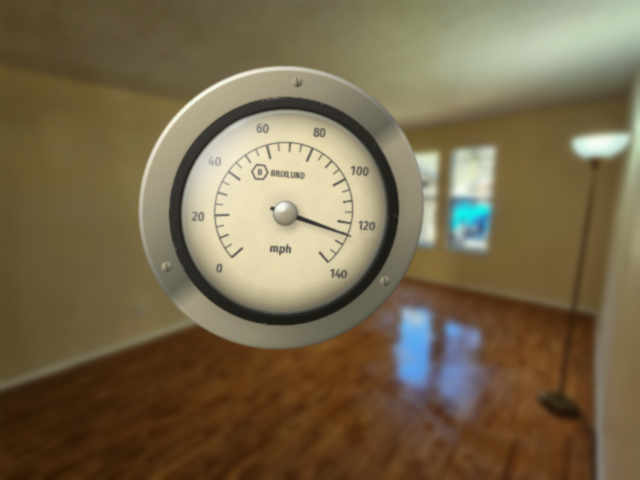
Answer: 125 mph
